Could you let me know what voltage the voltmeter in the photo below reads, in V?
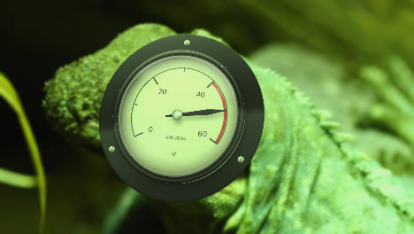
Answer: 50 V
